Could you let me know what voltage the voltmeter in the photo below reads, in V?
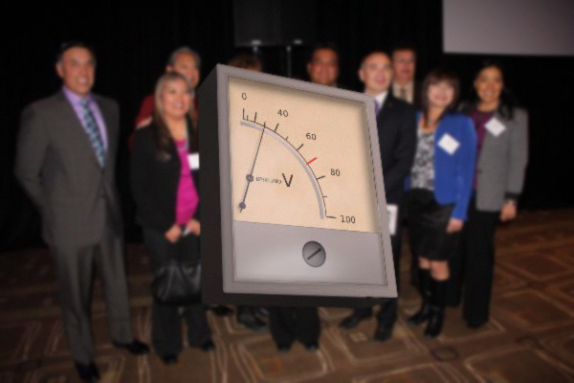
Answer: 30 V
